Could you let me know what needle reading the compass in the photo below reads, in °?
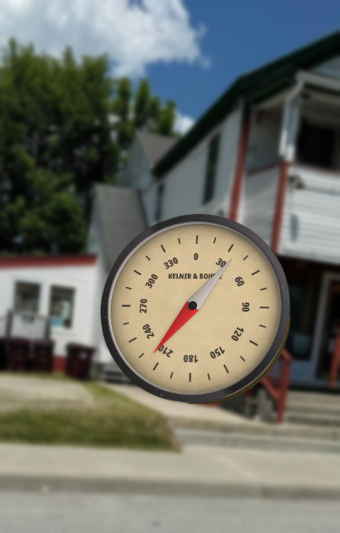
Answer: 217.5 °
